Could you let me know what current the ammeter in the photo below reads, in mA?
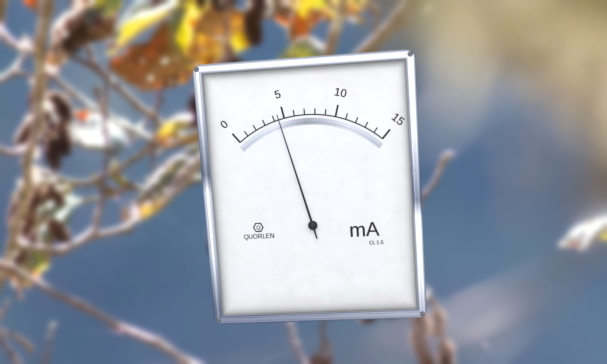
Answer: 4.5 mA
